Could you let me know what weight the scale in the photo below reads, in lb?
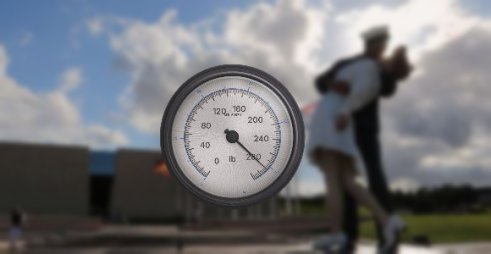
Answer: 280 lb
